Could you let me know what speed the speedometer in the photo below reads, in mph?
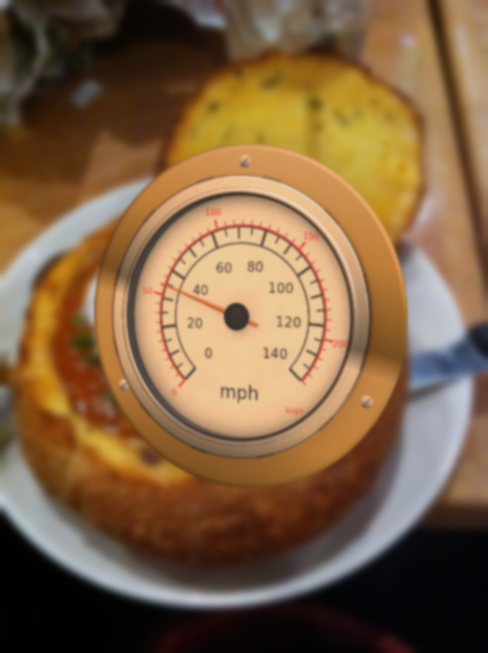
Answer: 35 mph
